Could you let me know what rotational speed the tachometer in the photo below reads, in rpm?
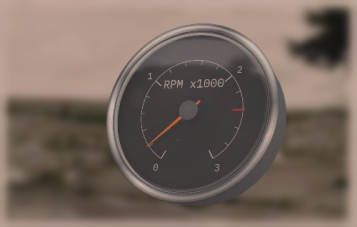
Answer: 200 rpm
